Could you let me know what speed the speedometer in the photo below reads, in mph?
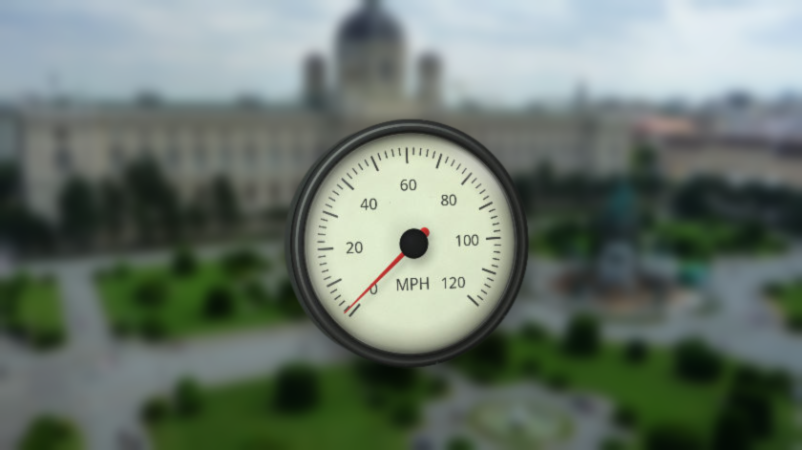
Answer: 2 mph
